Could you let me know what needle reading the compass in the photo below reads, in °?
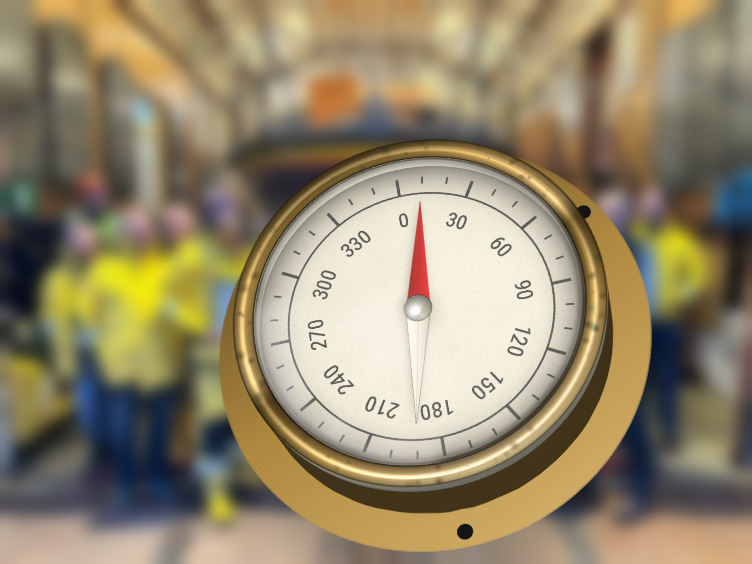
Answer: 10 °
